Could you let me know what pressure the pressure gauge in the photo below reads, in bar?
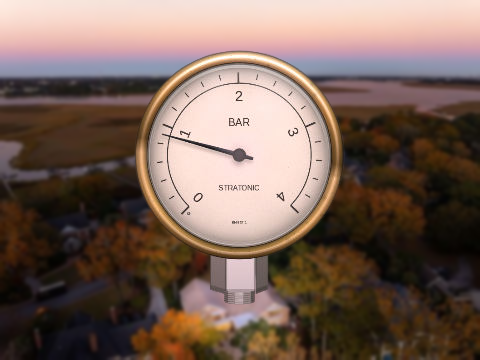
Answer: 0.9 bar
